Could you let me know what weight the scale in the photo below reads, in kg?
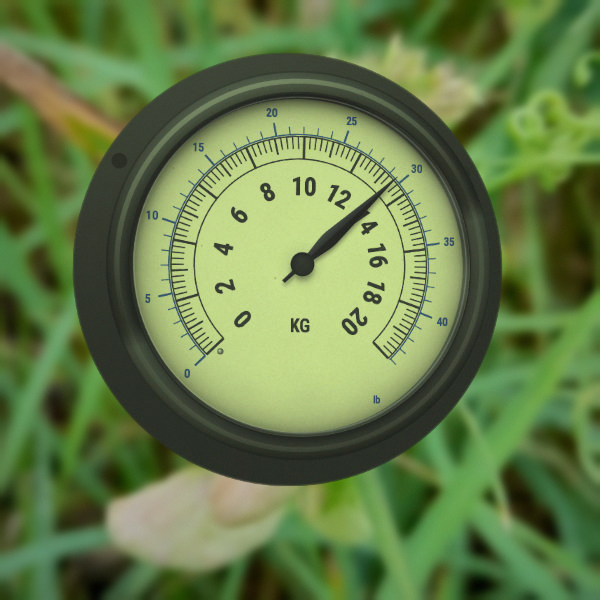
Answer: 13.4 kg
